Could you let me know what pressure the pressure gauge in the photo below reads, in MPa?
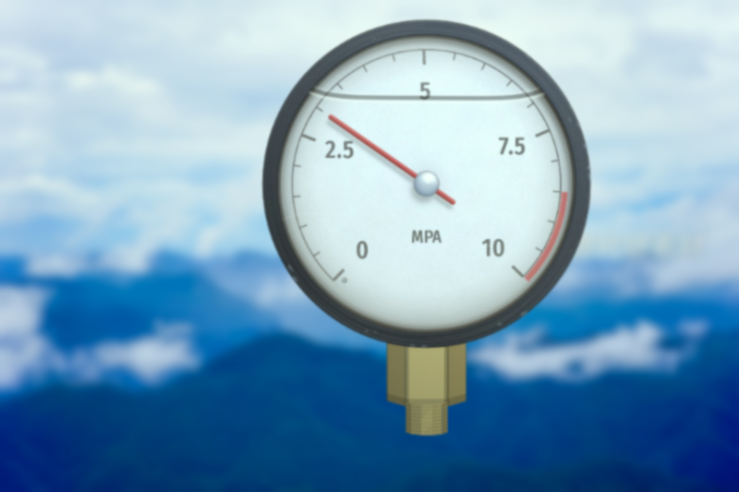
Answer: 3 MPa
